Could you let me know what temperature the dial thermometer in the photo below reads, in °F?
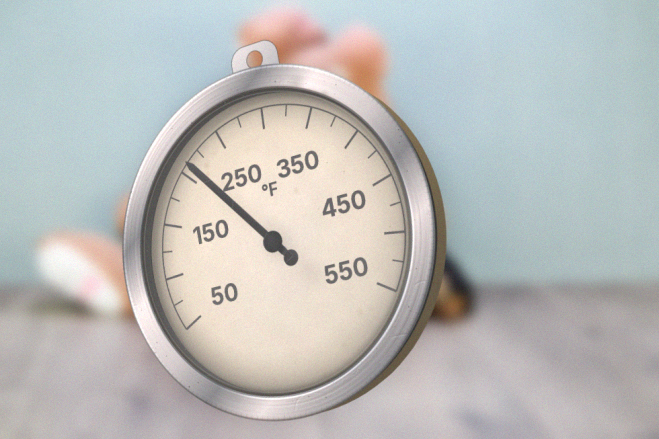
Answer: 212.5 °F
